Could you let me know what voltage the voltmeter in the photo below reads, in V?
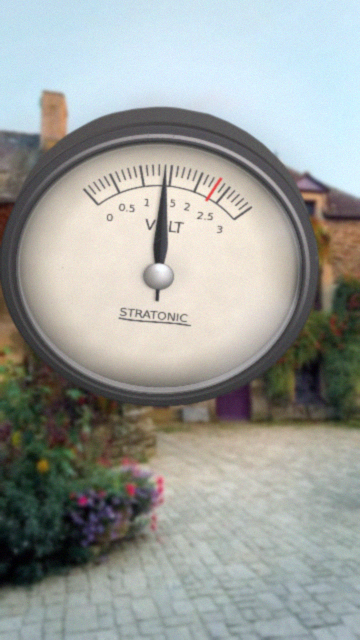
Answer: 1.4 V
